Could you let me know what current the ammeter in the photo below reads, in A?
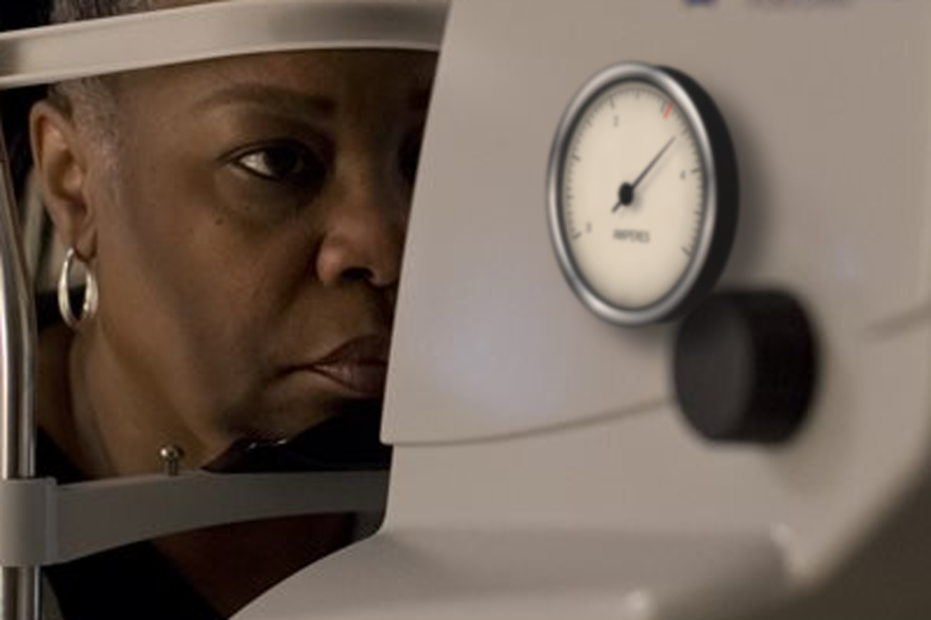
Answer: 3.5 A
